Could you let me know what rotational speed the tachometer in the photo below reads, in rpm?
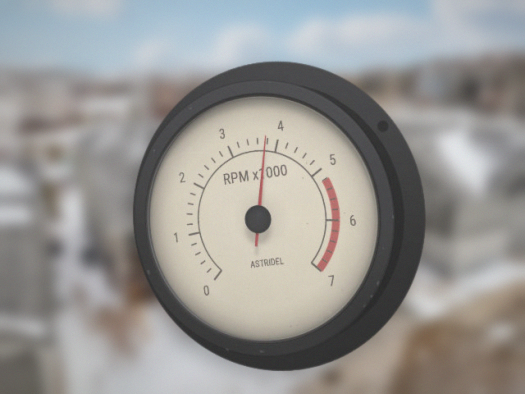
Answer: 3800 rpm
